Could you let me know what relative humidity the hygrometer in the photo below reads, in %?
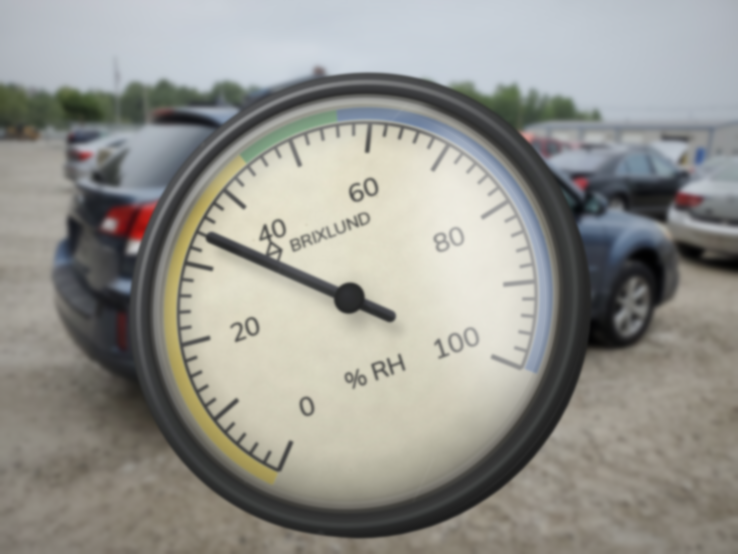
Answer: 34 %
